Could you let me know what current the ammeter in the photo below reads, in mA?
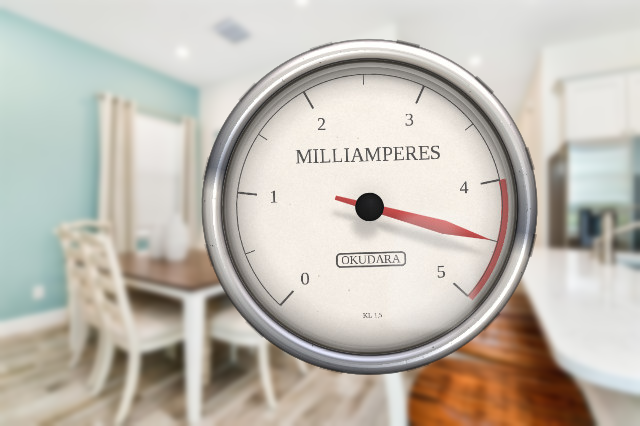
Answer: 4.5 mA
